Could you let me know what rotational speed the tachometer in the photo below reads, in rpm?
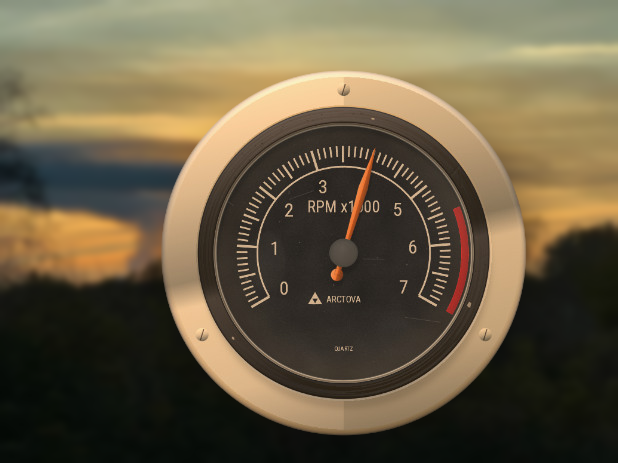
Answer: 4000 rpm
